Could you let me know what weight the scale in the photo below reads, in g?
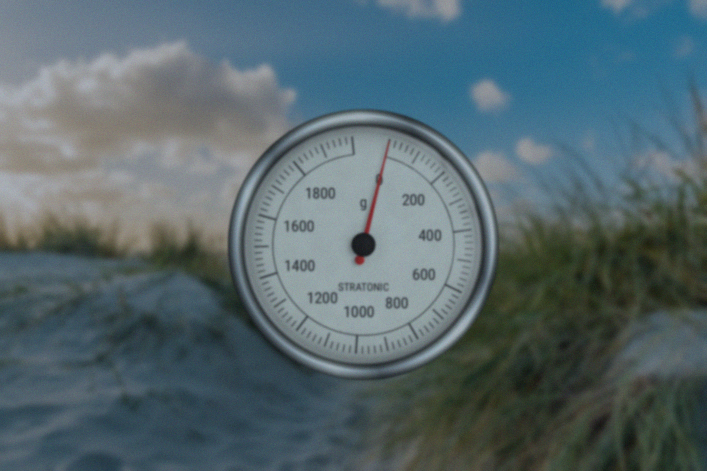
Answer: 0 g
